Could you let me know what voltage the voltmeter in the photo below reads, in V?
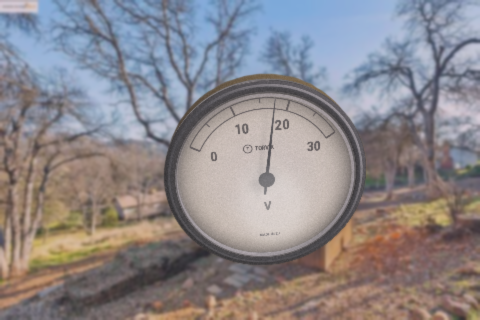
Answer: 17.5 V
